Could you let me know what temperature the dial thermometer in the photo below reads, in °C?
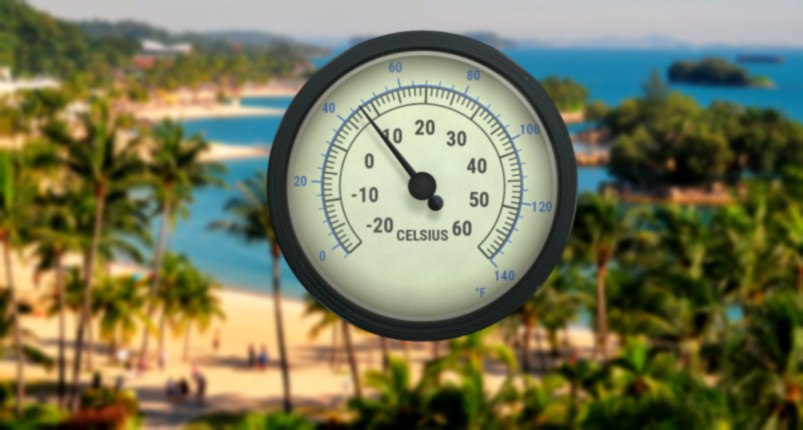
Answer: 8 °C
